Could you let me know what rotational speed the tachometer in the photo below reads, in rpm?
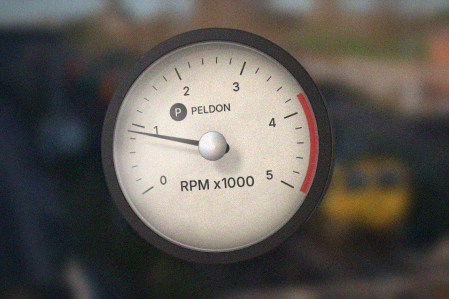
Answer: 900 rpm
